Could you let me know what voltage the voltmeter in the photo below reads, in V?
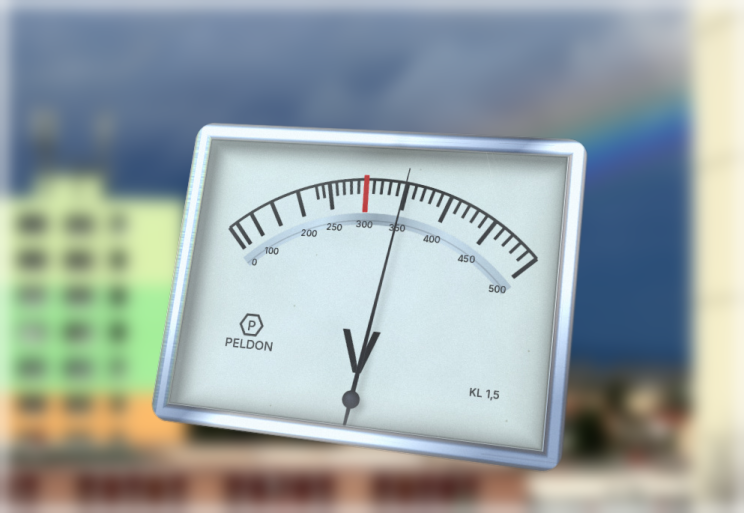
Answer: 350 V
